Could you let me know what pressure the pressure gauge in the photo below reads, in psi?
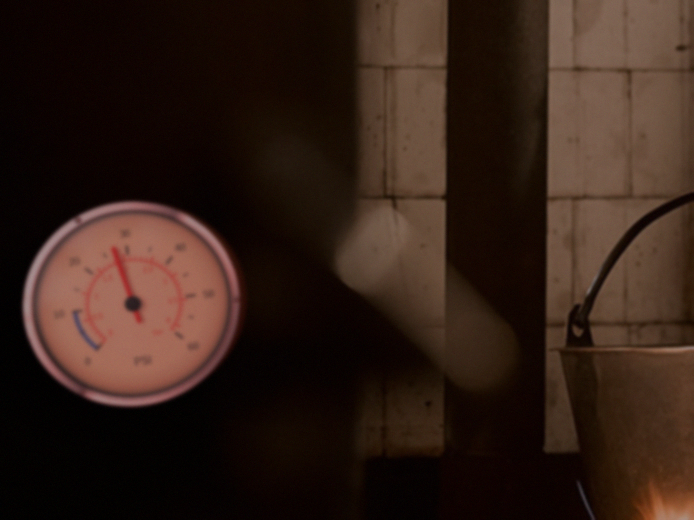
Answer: 27.5 psi
